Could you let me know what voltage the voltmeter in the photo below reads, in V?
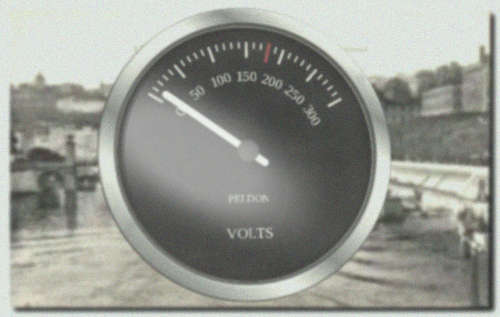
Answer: 10 V
